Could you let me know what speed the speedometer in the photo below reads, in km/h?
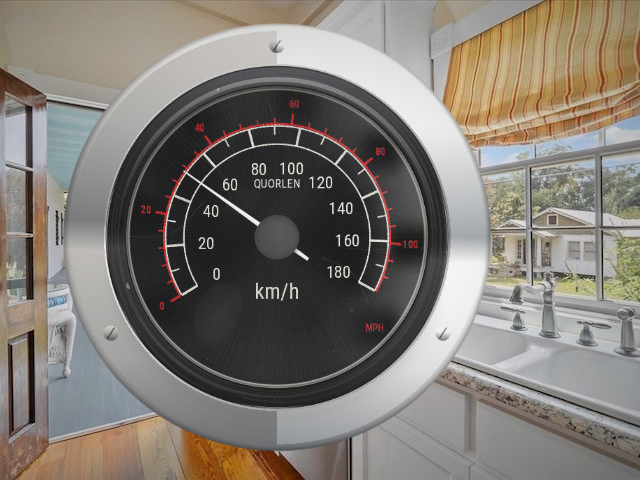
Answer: 50 km/h
